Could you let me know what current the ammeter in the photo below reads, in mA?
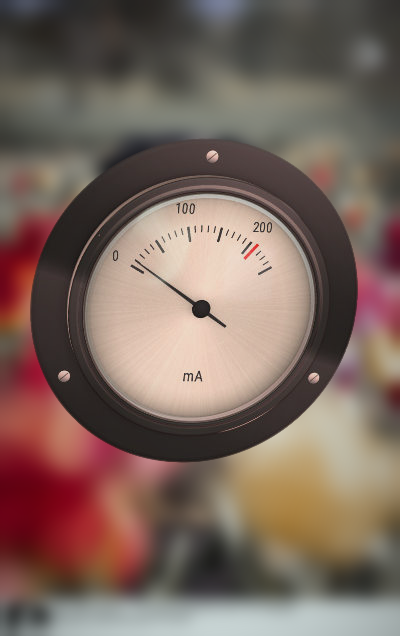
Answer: 10 mA
